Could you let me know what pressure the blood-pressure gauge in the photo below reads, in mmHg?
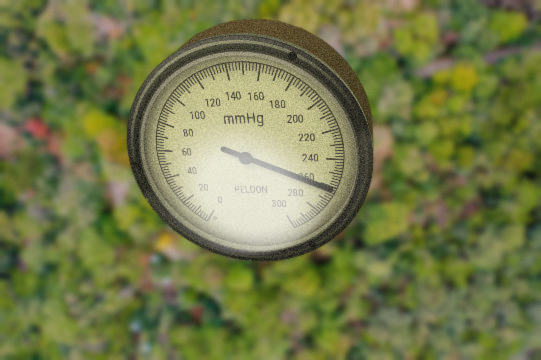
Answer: 260 mmHg
